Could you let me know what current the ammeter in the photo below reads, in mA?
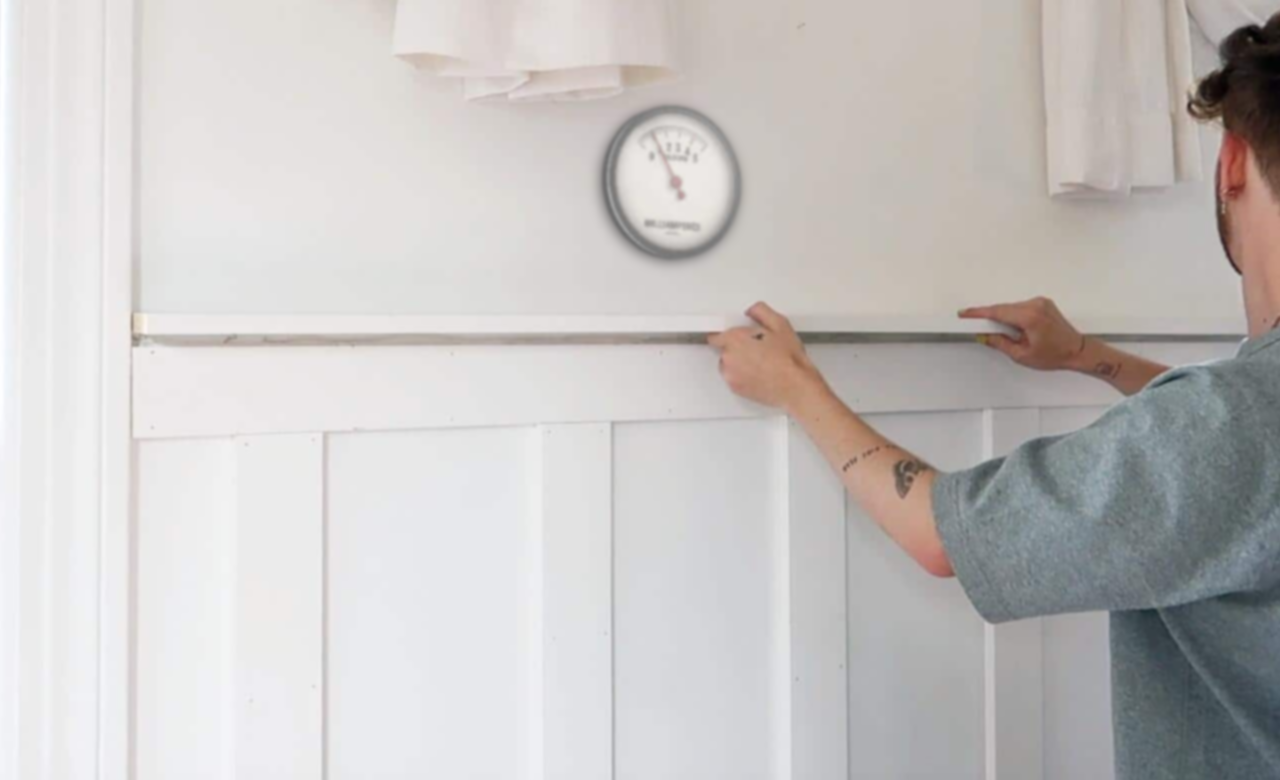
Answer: 1 mA
